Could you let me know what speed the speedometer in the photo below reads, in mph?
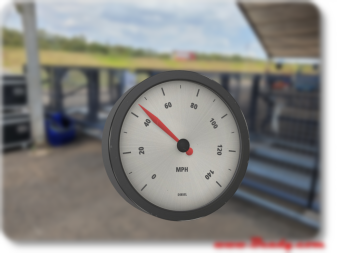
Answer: 45 mph
